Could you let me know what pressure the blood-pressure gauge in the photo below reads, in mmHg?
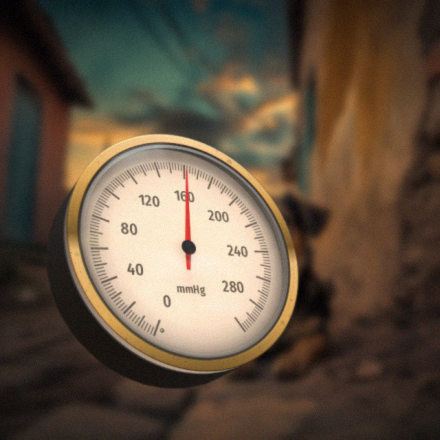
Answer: 160 mmHg
